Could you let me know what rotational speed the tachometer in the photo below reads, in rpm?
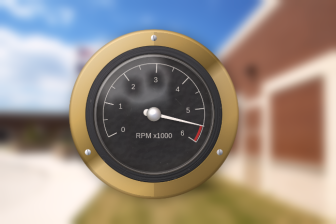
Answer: 5500 rpm
